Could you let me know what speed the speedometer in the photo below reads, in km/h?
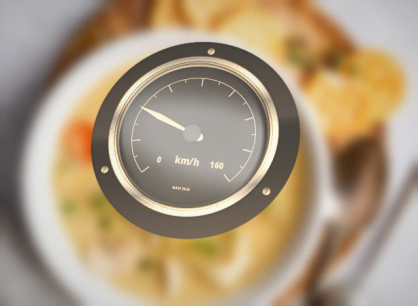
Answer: 40 km/h
